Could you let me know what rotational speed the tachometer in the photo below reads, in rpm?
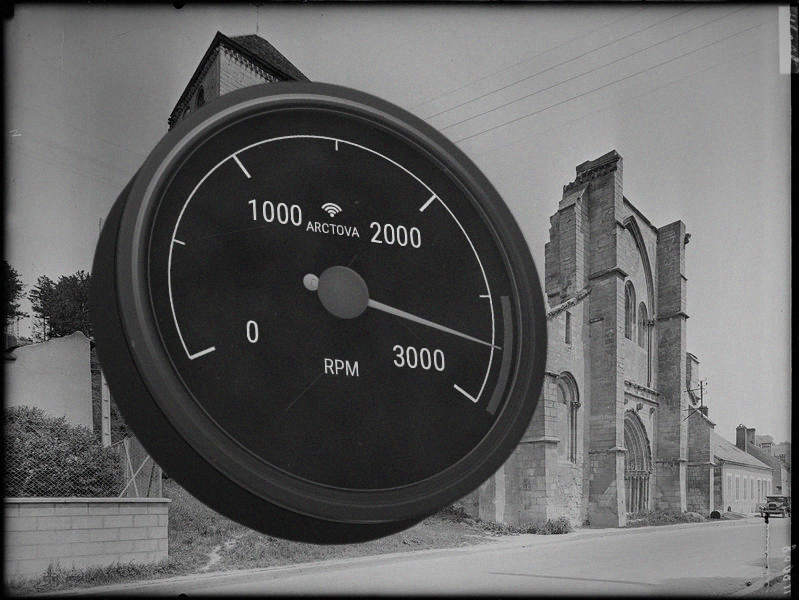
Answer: 2750 rpm
